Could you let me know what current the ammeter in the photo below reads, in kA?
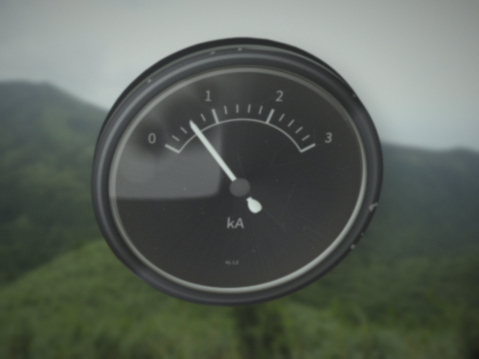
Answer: 0.6 kA
